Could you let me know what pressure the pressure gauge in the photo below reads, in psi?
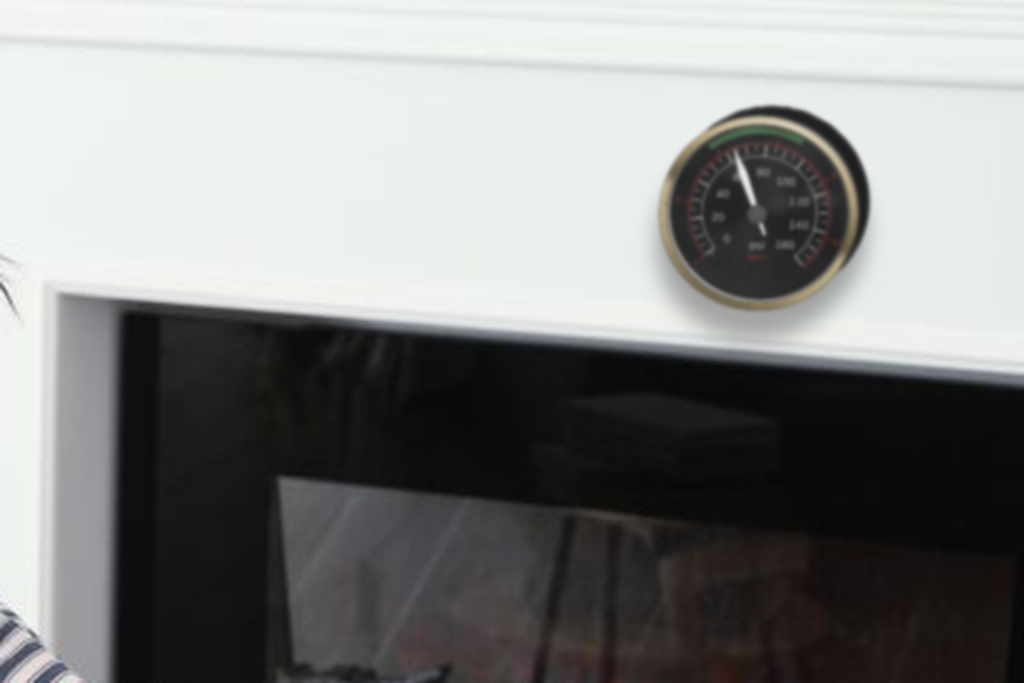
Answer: 65 psi
